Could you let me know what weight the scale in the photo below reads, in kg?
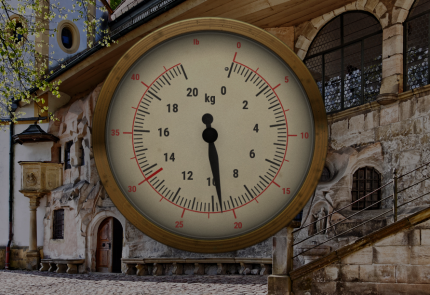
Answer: 9.6 kg
